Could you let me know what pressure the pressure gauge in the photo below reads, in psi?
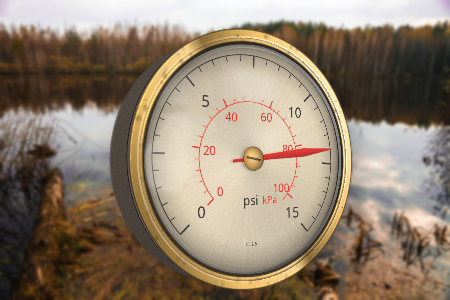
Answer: 12 psi
